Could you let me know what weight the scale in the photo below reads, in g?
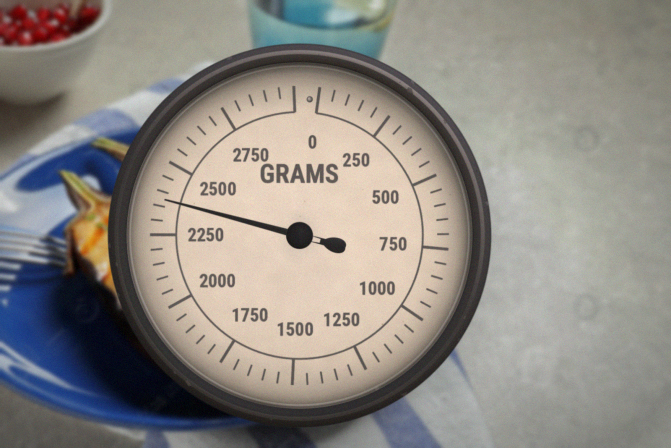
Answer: 2375 g
